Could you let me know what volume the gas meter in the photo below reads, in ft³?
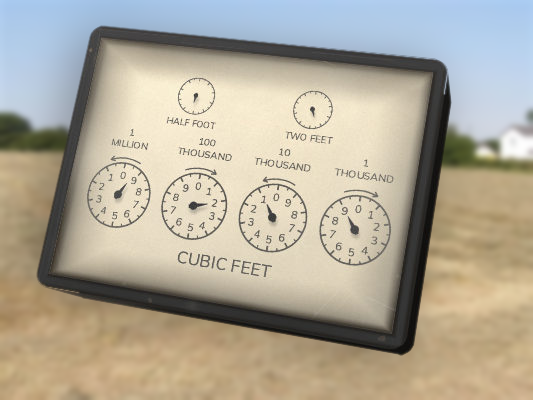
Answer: 920900 ft³
